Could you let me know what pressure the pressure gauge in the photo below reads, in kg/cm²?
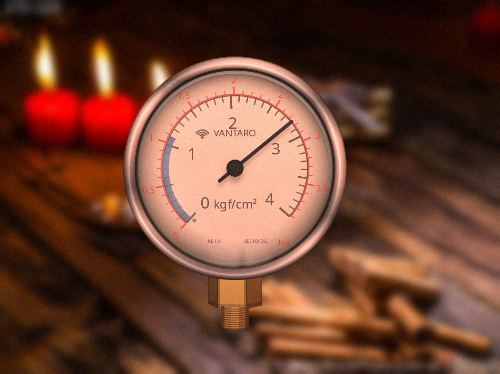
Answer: 2.8 kg/cm²
